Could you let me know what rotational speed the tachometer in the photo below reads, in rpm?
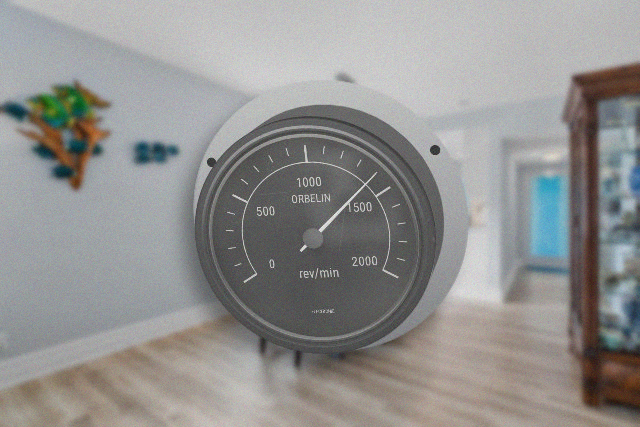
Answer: 1400 rpm
